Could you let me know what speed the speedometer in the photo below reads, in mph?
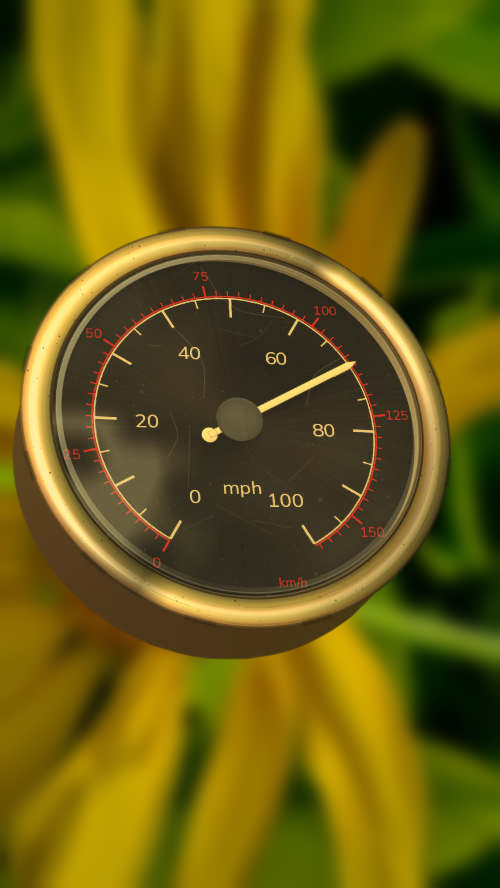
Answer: 70 mph
